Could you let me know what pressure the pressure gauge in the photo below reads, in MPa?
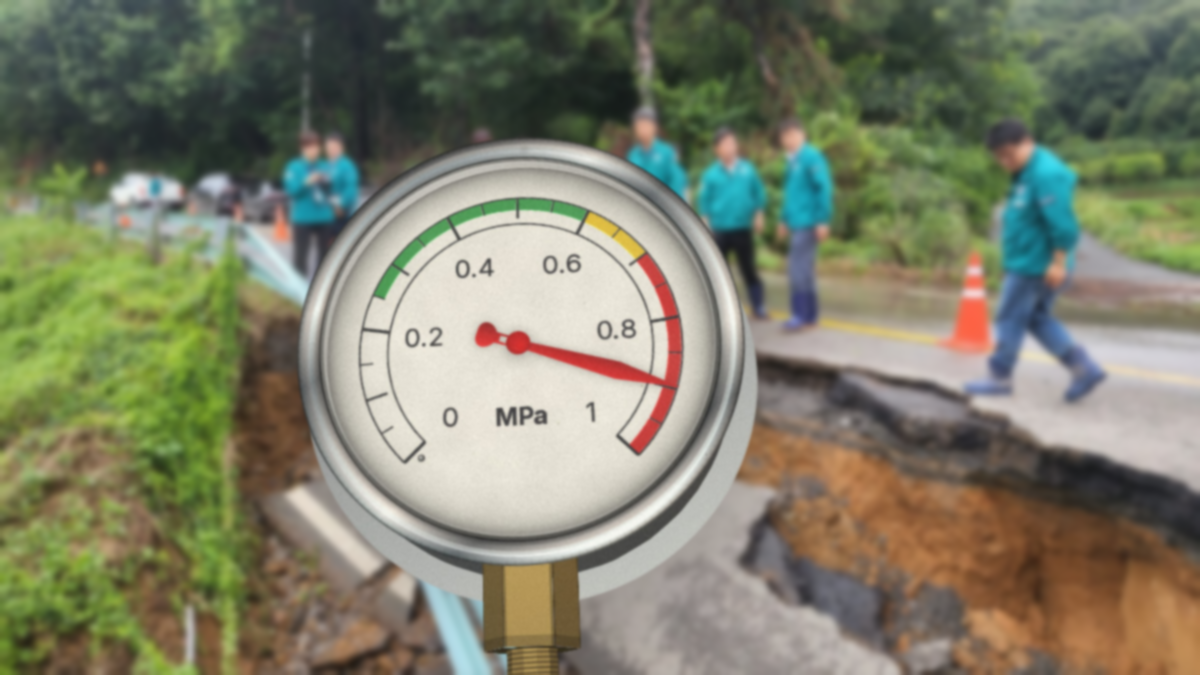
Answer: 0.9 MPa
